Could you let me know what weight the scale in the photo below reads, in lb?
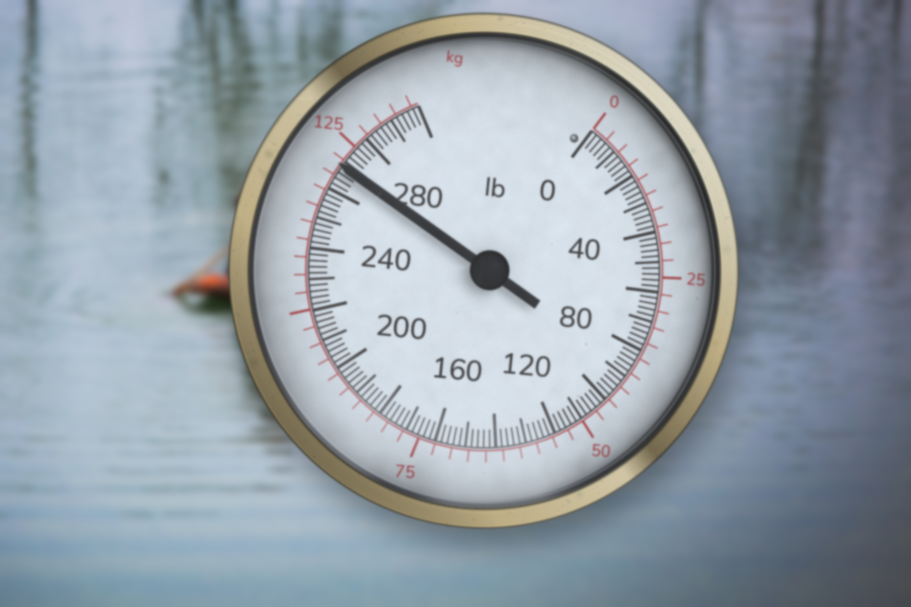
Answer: 268 lb
